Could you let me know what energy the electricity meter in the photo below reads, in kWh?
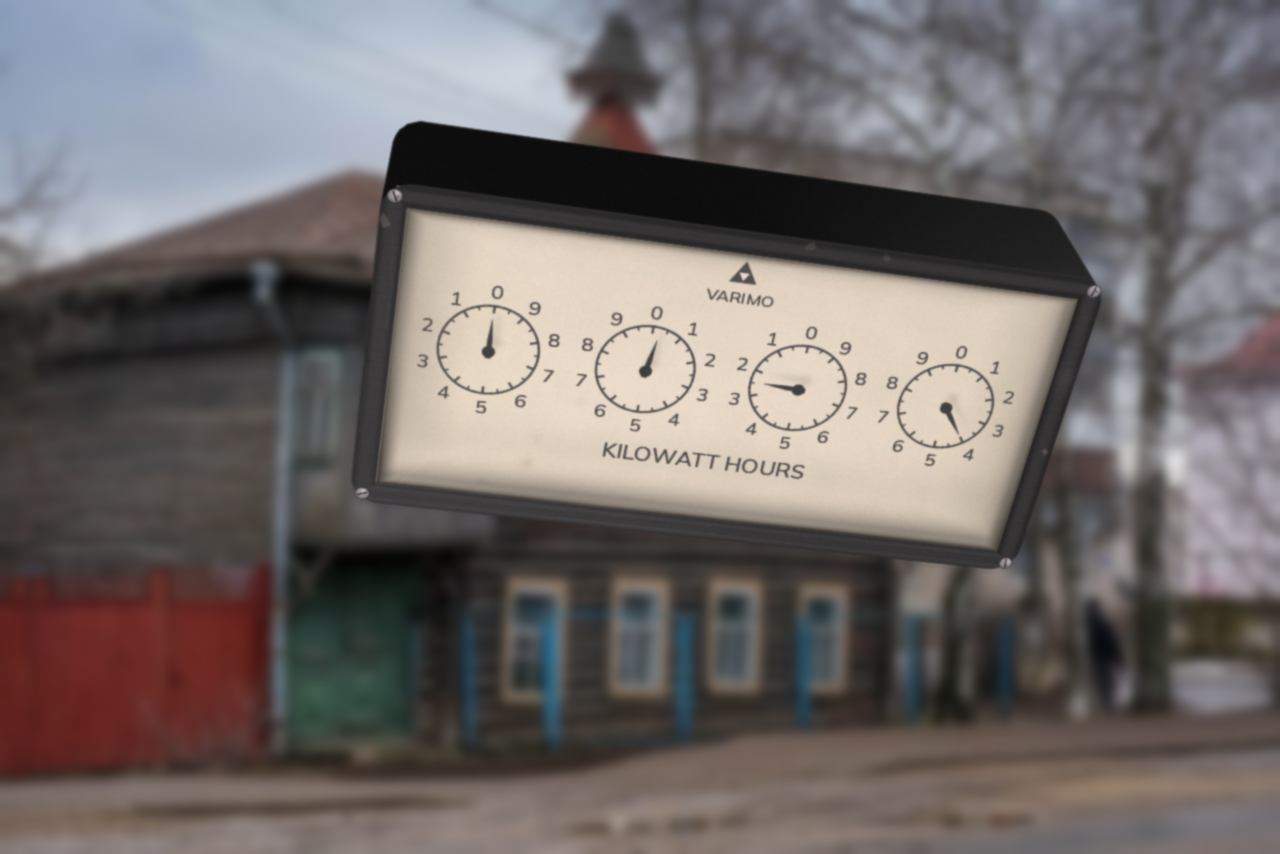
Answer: 24 kWh
